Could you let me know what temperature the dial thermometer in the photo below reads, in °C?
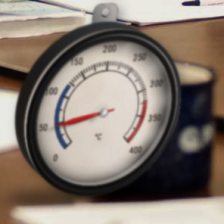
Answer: 50 °C
